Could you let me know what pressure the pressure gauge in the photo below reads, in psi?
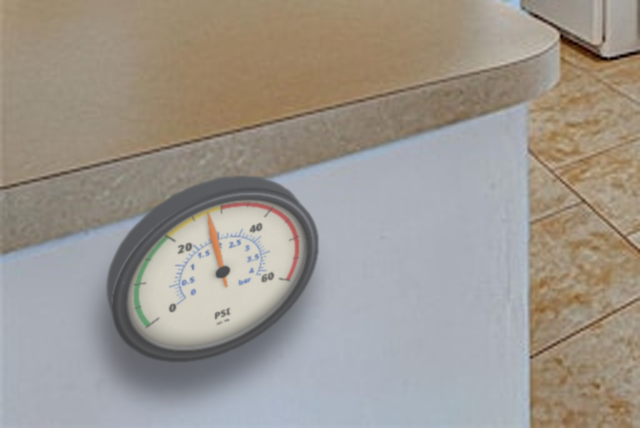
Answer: 27.5 psi
